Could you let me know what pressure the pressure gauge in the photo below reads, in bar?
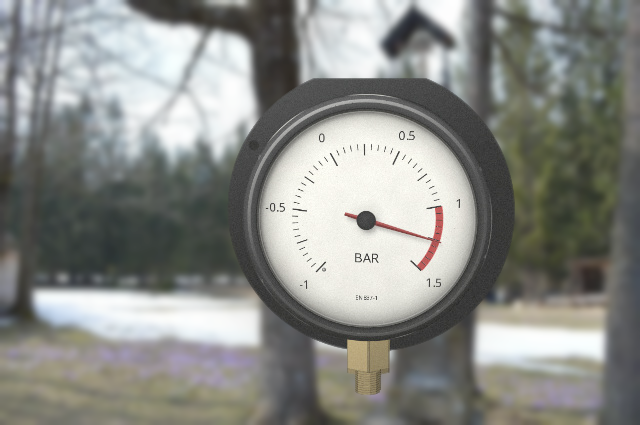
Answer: 1.25 bar
